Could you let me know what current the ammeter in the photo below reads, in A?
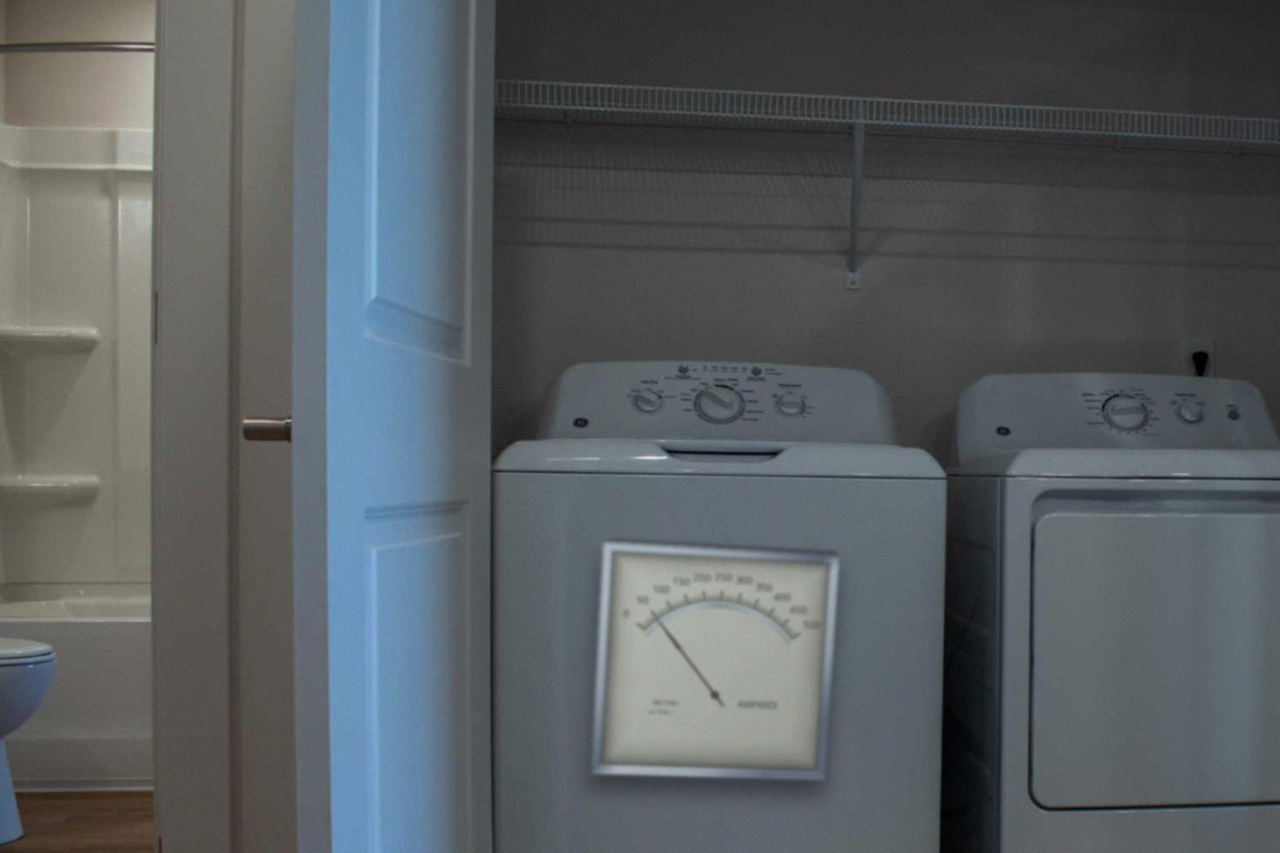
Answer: 50 A
